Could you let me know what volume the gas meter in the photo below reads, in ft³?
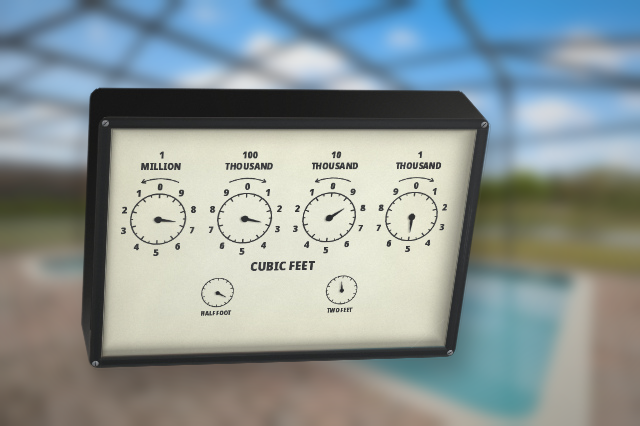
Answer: 728500 ft³
